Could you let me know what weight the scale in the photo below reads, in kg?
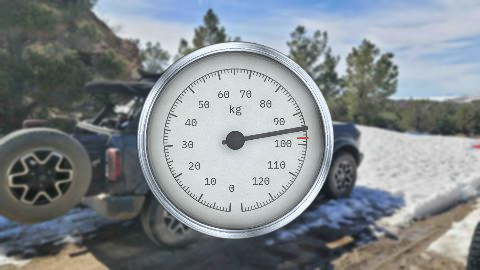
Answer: 95 kg
